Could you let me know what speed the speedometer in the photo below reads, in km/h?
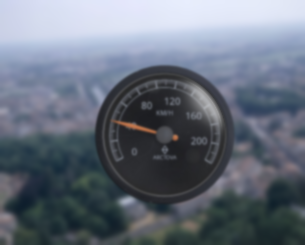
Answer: 40 km/h
